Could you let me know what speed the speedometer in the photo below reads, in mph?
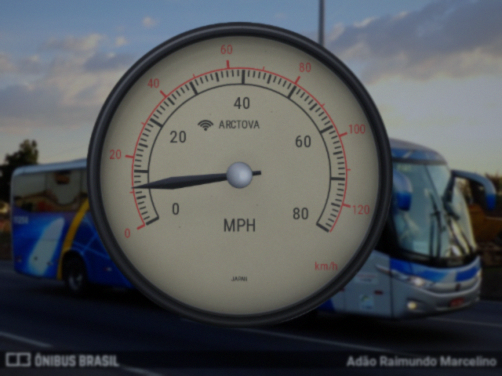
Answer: 7 mph
